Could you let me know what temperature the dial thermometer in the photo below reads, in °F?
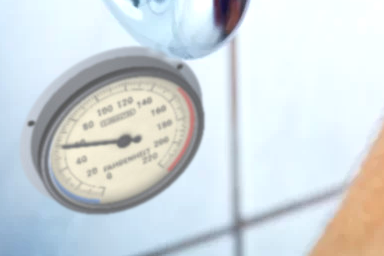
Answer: 60 °F
